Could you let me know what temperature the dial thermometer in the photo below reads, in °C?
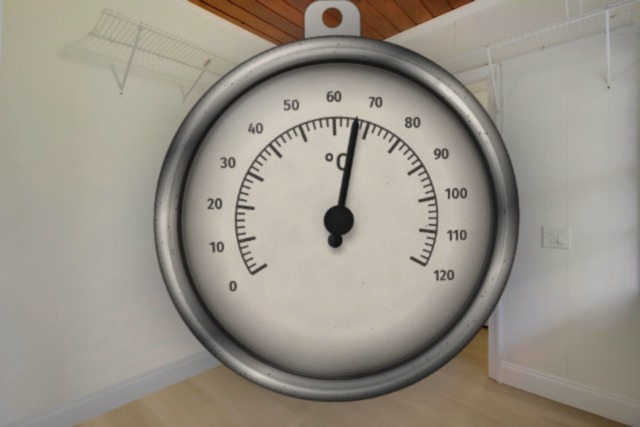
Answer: 66 °C
